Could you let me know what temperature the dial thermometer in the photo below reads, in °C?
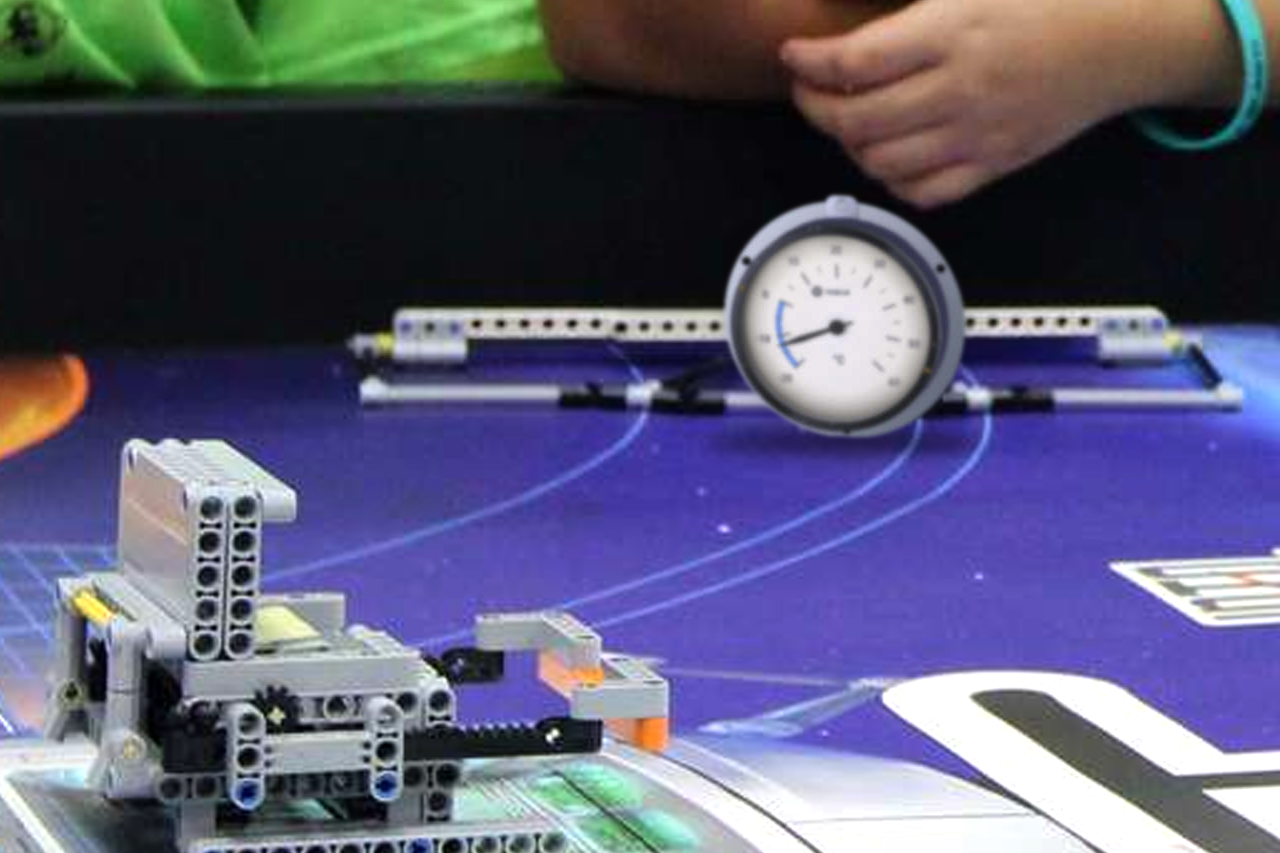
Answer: -12.5 °C
